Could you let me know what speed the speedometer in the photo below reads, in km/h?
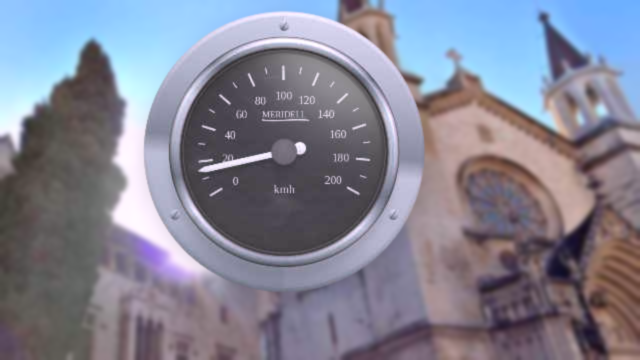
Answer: 15 km/h
